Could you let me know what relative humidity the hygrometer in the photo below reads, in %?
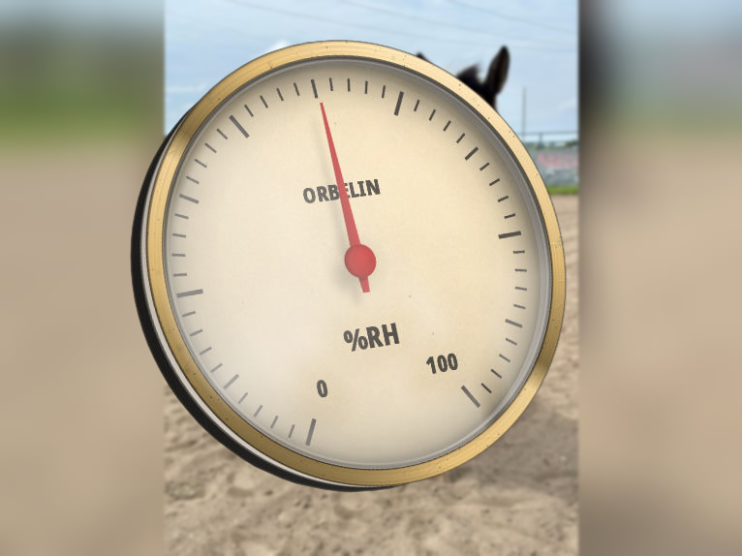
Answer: 50 %
